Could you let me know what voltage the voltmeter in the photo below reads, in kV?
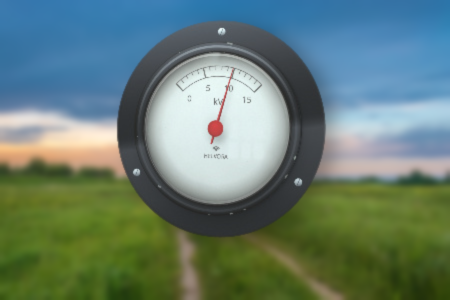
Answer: 10 kV
